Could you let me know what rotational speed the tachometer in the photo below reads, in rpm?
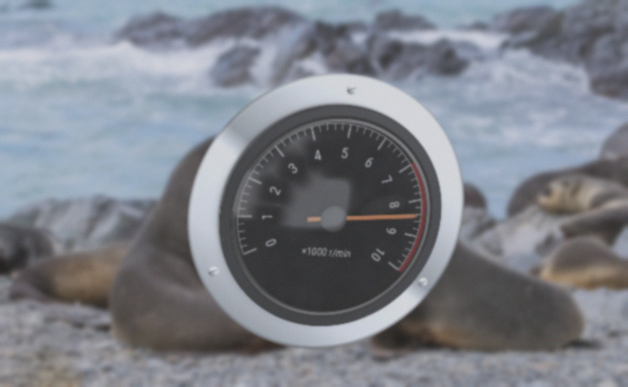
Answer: 8400 rpm
